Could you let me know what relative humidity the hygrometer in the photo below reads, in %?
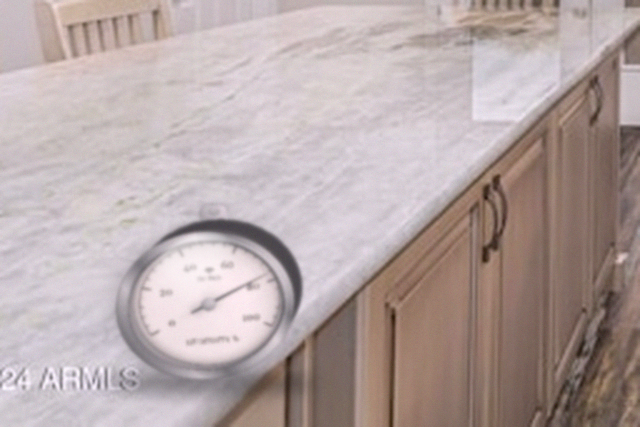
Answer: 76 %
